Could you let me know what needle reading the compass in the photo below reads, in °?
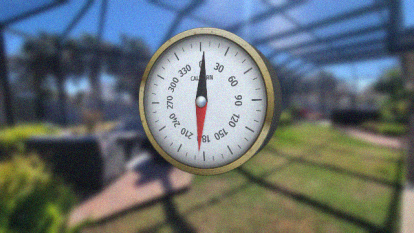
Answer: 185 °
